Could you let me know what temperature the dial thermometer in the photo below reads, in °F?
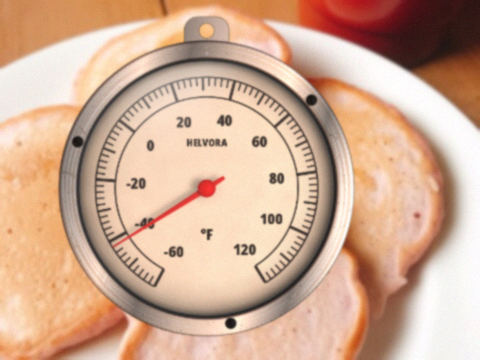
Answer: -42 °F
